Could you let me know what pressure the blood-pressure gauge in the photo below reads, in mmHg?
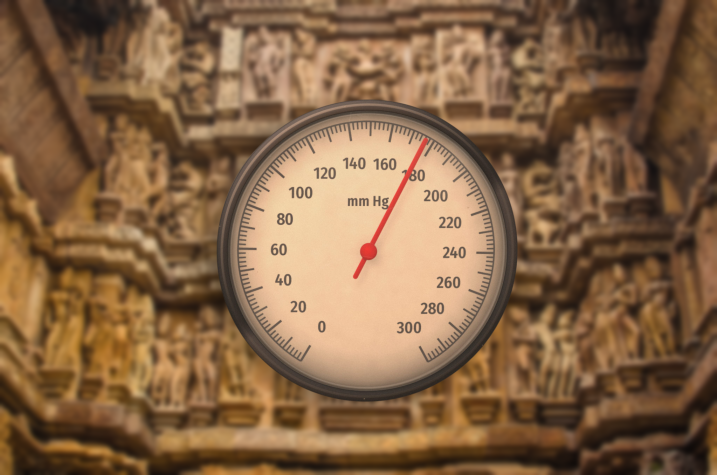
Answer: 176 mmHg
